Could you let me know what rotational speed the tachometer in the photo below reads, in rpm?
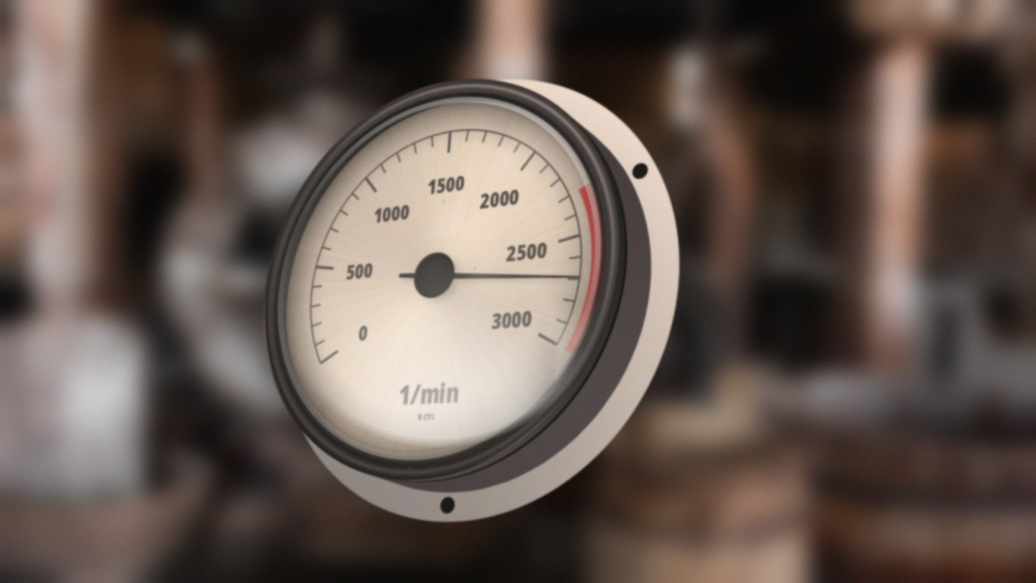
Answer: 2700 rpm
